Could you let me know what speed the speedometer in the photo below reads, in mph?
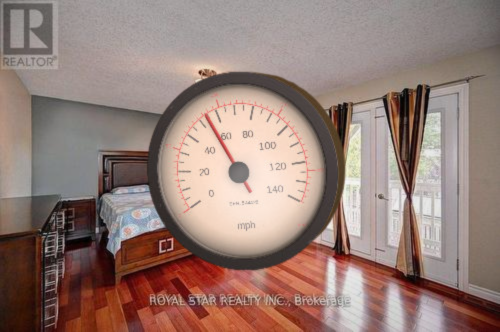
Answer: 55 mph
